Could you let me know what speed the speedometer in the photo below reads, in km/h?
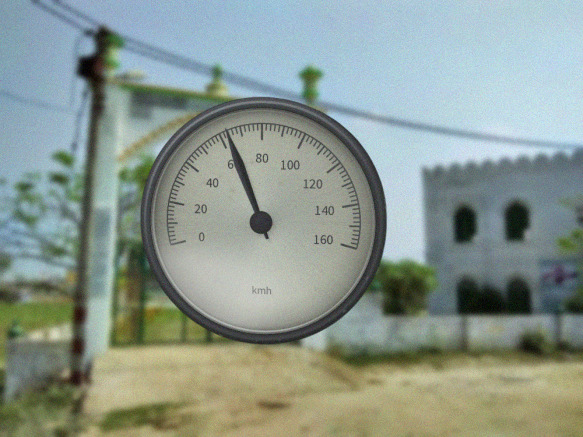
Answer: 64 km/h
